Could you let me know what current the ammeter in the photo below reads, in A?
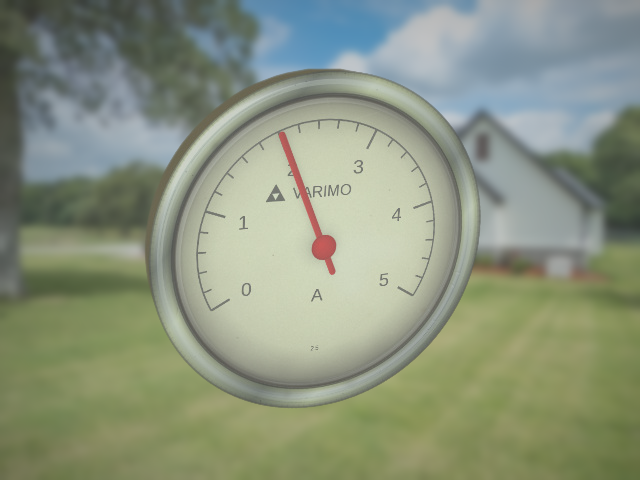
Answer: 2 A
